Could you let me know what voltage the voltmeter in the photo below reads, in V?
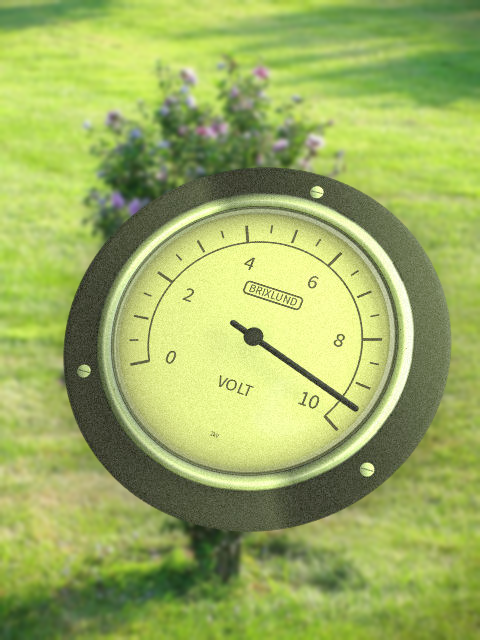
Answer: 9.5 V
